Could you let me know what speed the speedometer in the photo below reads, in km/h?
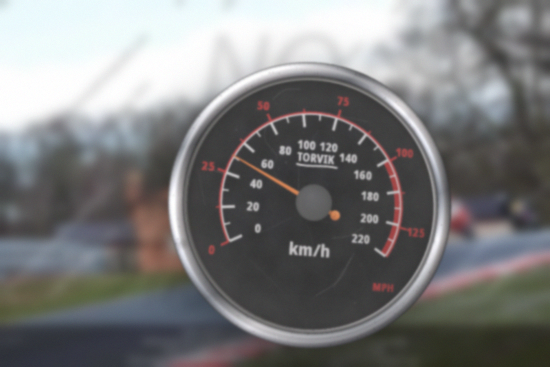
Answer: 50 km/h
